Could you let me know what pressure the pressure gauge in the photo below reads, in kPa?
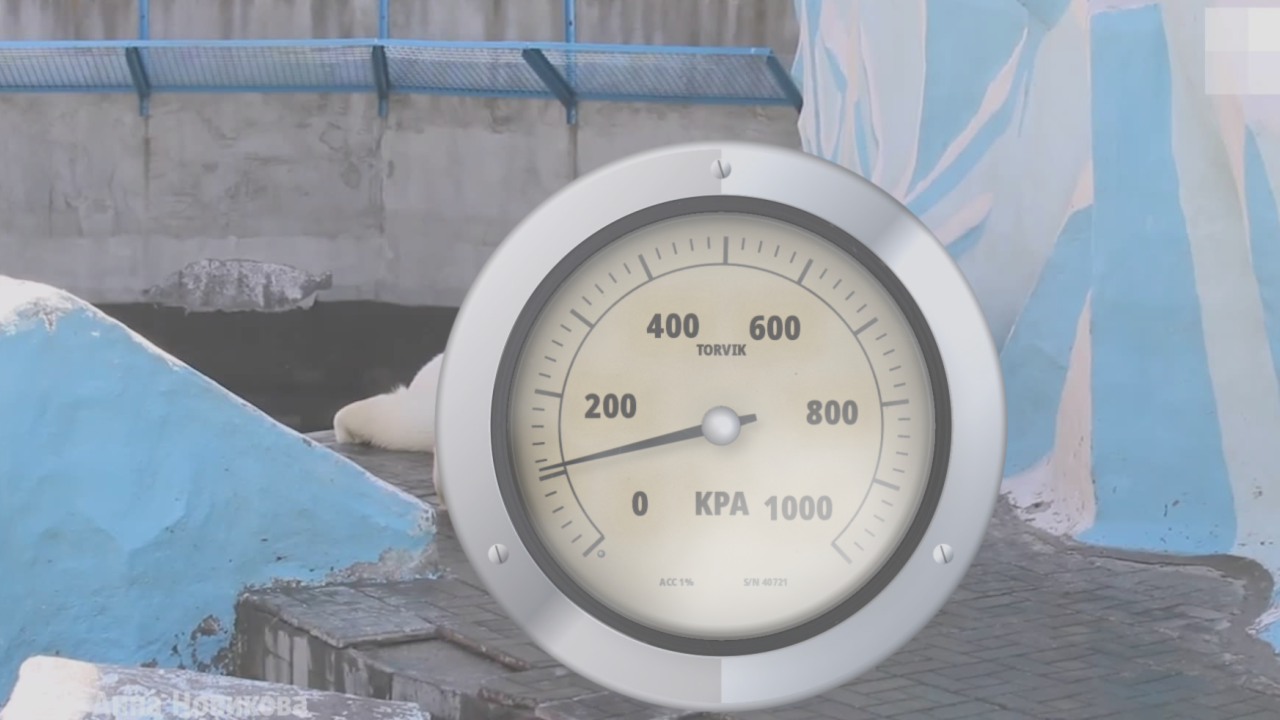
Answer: 110 kPa
